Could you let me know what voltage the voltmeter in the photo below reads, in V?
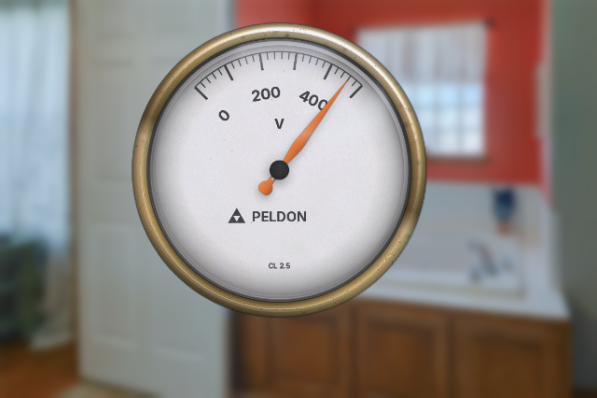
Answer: 460 V
